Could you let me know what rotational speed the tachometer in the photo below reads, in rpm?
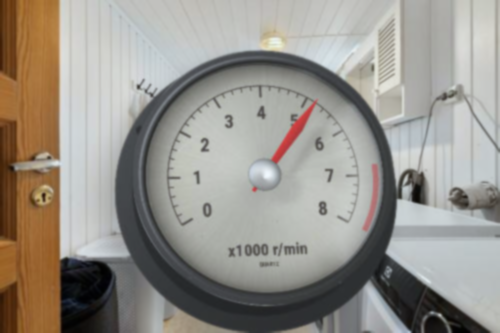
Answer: 5200 rpm
